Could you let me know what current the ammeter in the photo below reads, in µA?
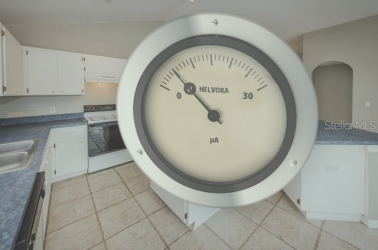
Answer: 5 µA
